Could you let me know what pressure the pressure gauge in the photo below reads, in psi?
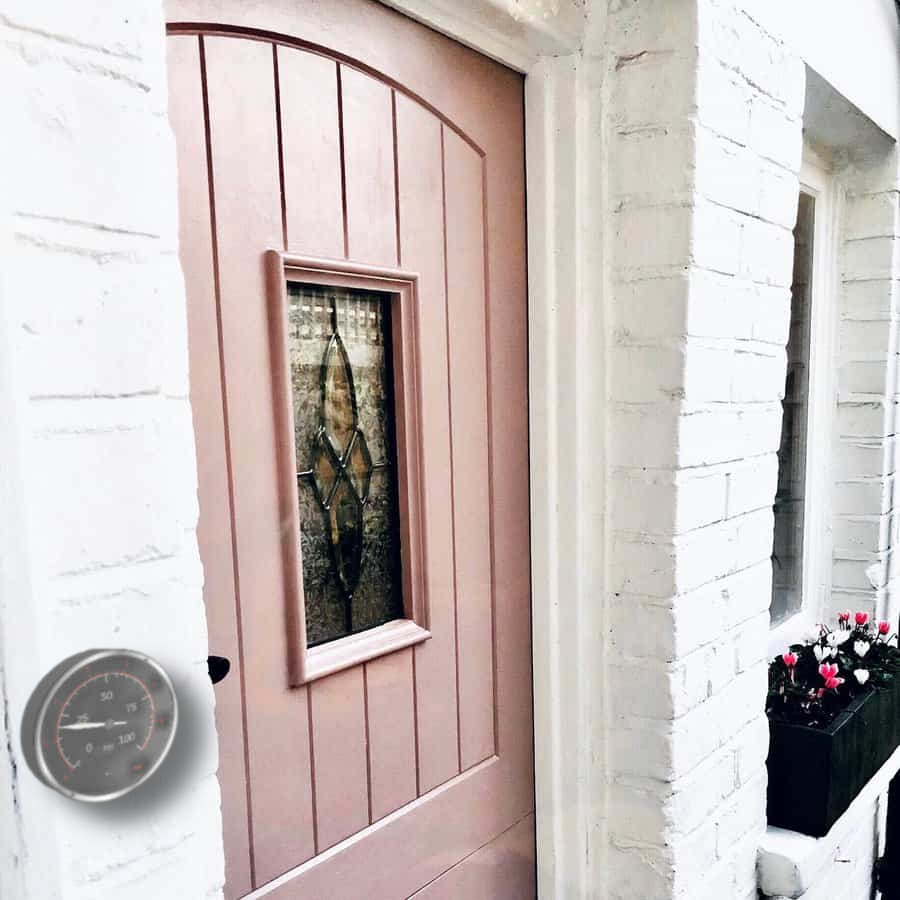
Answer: 20 psi
